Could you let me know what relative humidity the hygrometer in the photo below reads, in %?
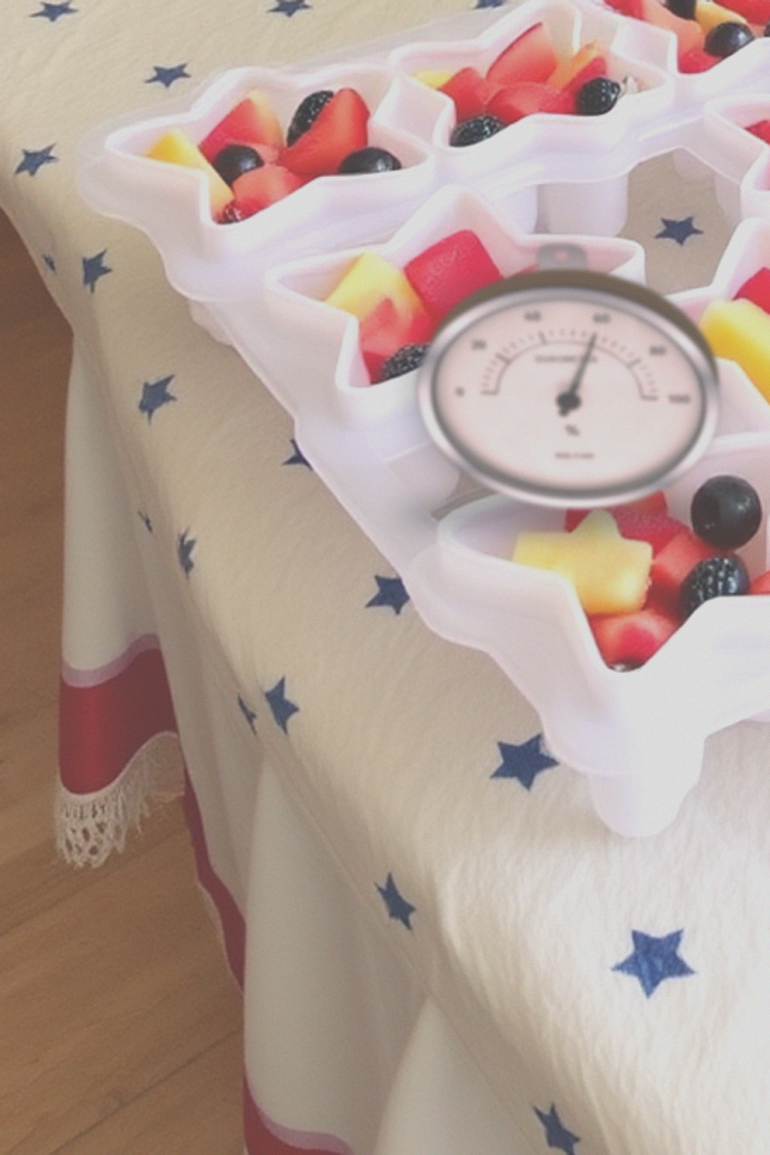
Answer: 60 %
